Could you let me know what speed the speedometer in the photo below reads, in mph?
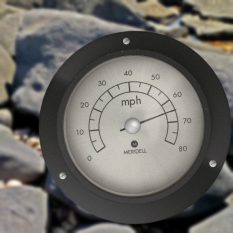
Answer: 65 mph
